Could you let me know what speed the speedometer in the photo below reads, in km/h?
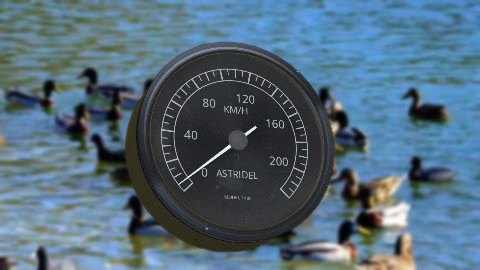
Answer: 5 km/h
